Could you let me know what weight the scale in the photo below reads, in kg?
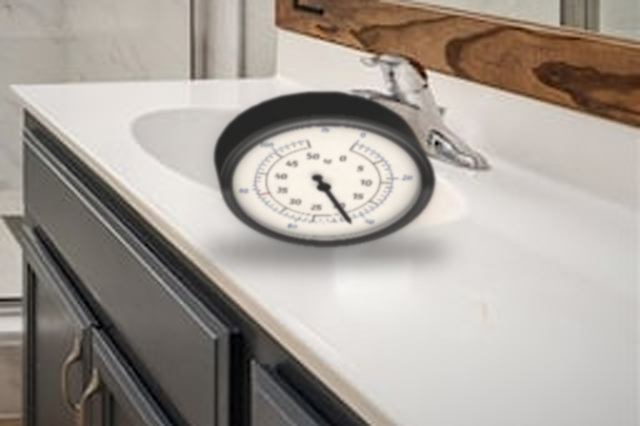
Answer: 20 kg
